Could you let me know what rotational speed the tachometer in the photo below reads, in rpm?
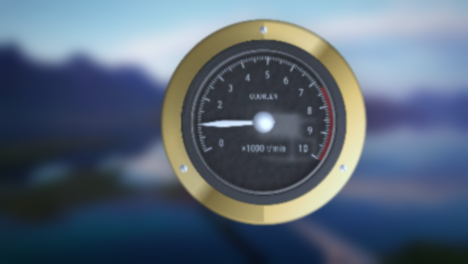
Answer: 1000 rpm
